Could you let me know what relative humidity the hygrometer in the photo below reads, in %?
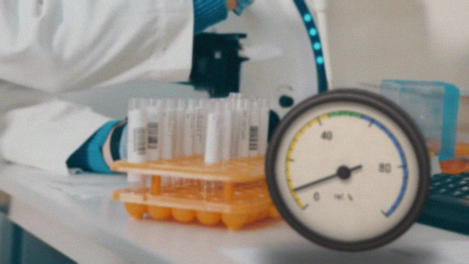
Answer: 8 %
